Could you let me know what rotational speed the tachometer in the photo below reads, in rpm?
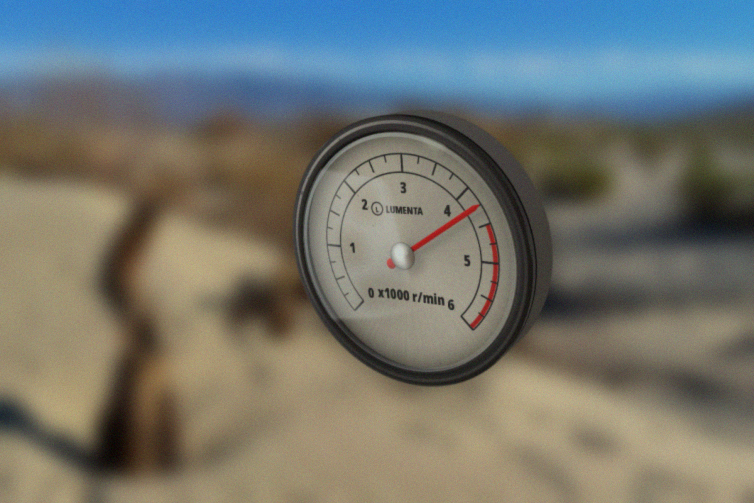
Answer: 4250 rpm
